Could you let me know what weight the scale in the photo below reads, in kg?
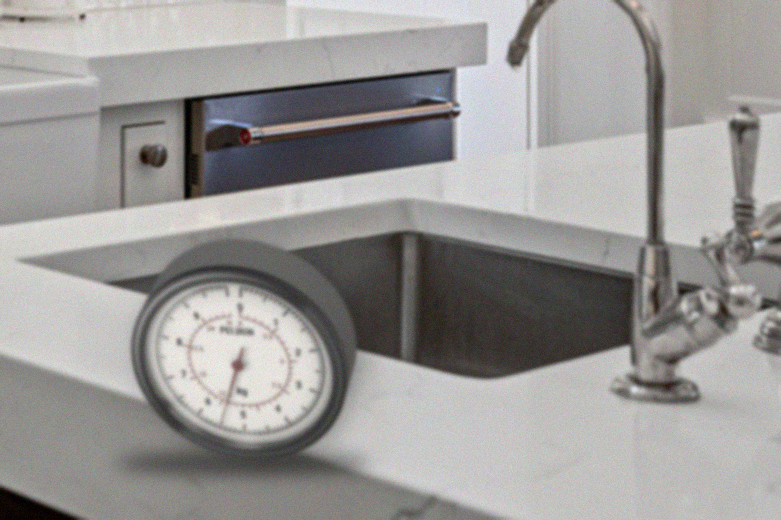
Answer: 5.5 kg
